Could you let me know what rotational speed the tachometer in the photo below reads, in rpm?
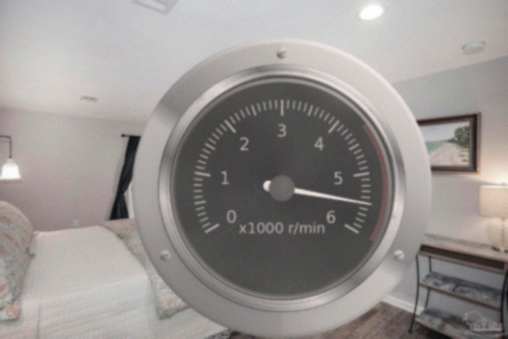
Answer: 5500 rpm
